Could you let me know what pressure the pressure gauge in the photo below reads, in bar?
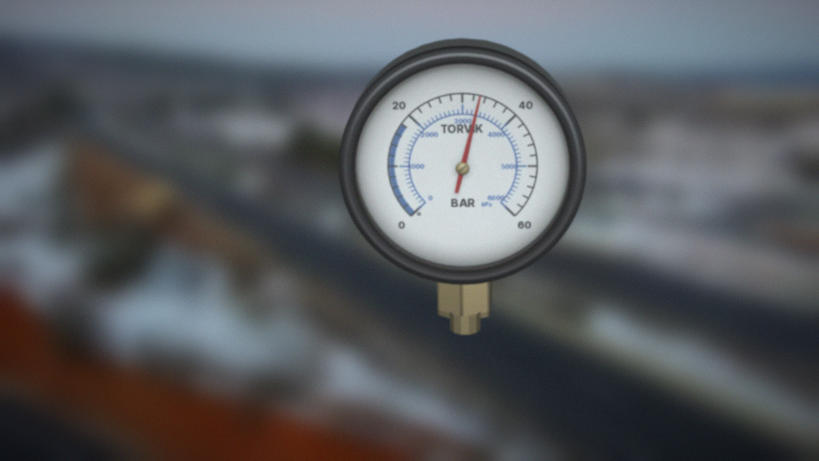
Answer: 33 bar
